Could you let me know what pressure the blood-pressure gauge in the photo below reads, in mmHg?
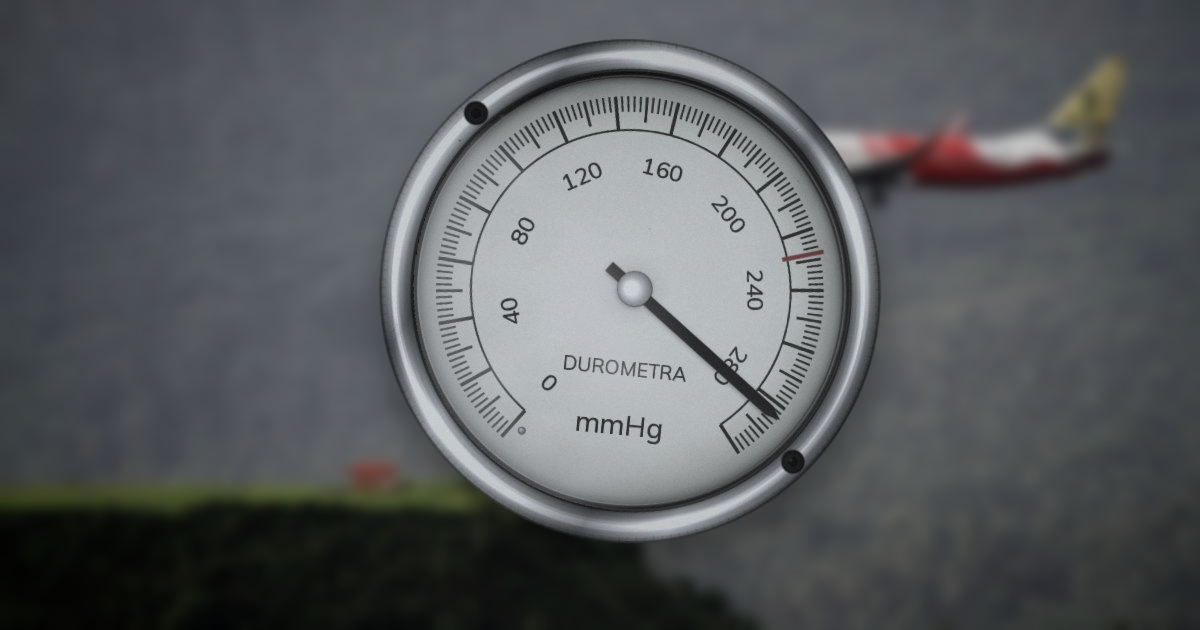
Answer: 284 mmHg
